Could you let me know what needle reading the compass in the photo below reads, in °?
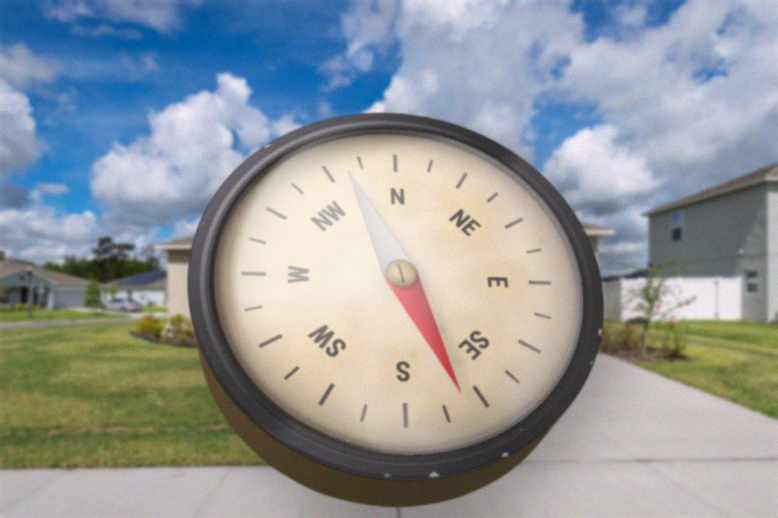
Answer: 157.5 °
